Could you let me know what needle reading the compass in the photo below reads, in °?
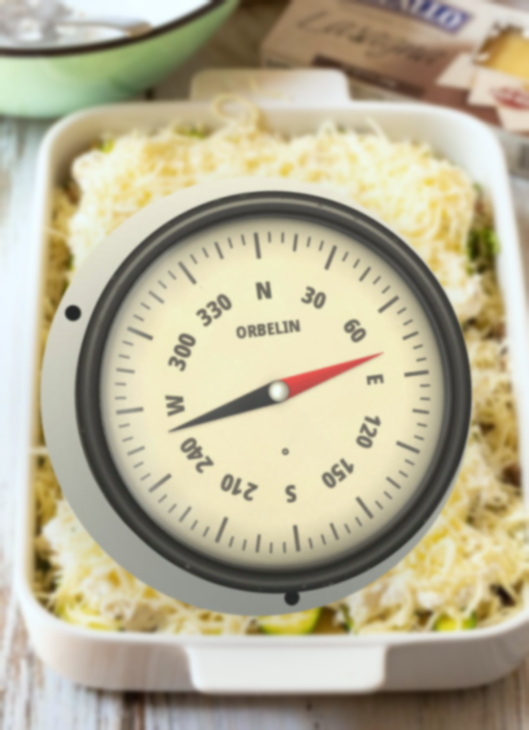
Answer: 77.5 °
